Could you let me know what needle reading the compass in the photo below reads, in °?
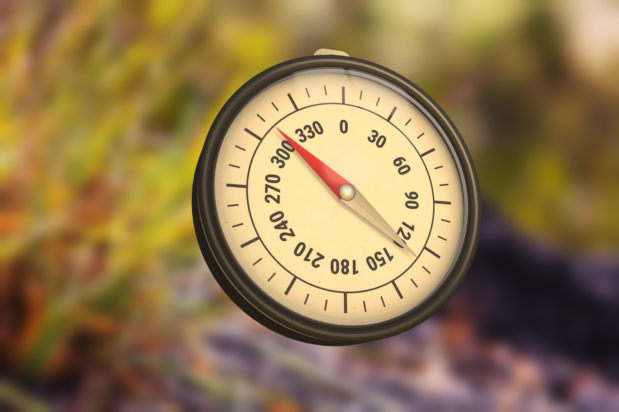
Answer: 310 °
